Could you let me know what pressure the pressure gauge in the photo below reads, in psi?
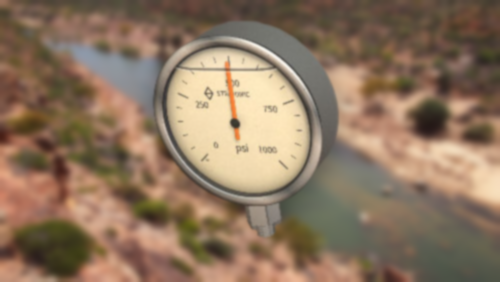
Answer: 500 psi
